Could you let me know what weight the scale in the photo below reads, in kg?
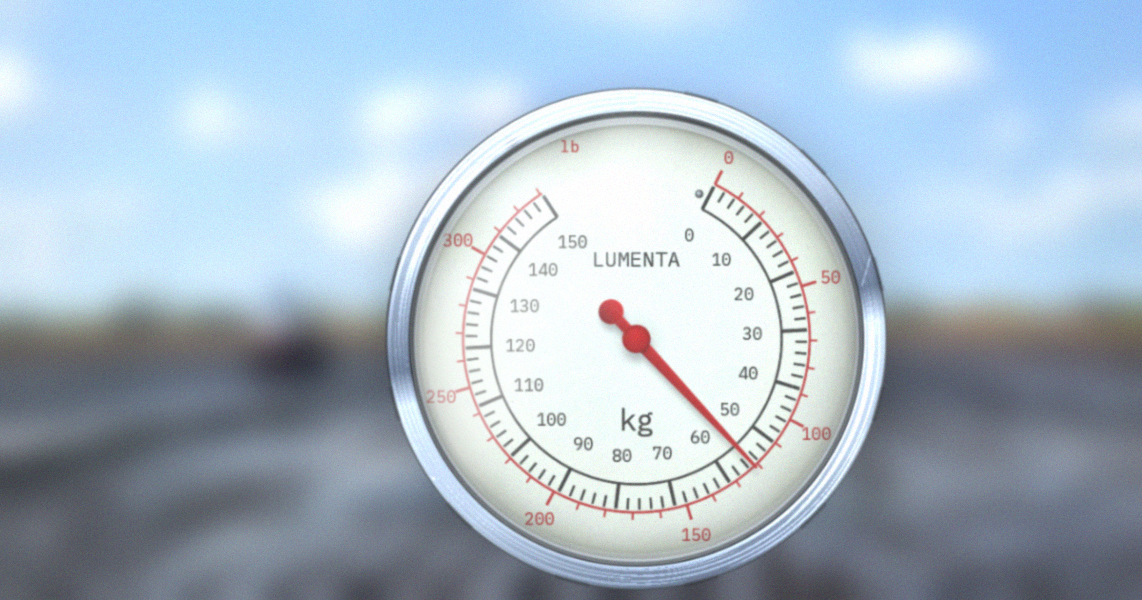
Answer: 55 kg
